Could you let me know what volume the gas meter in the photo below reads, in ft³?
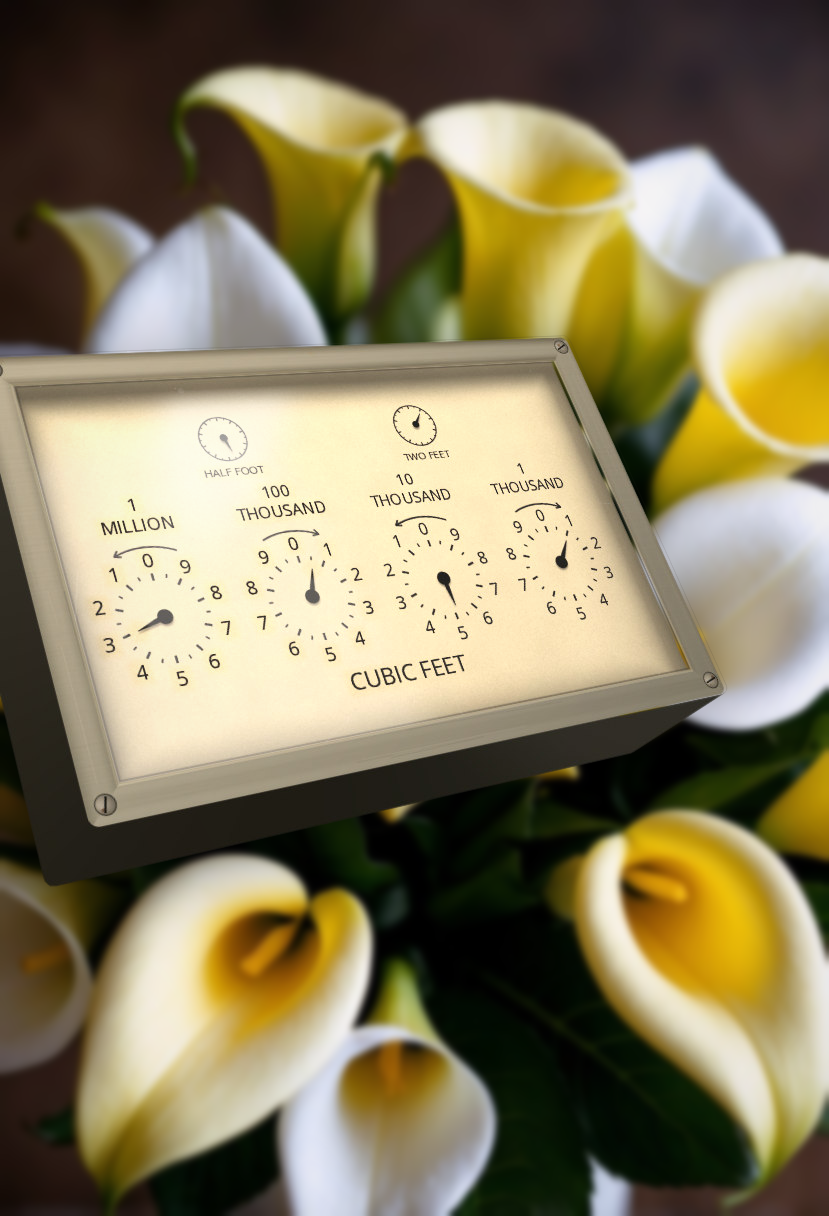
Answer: 305100 ft³
